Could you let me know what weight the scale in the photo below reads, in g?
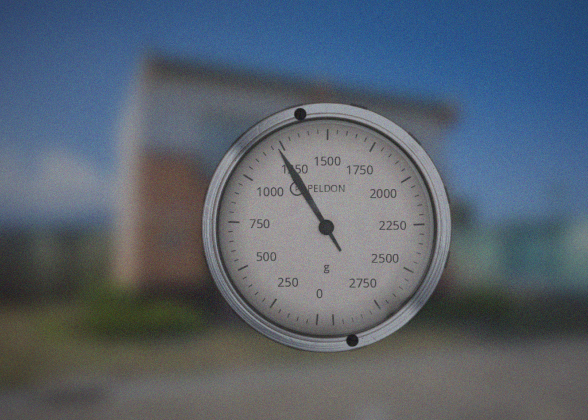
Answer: 1225 g
